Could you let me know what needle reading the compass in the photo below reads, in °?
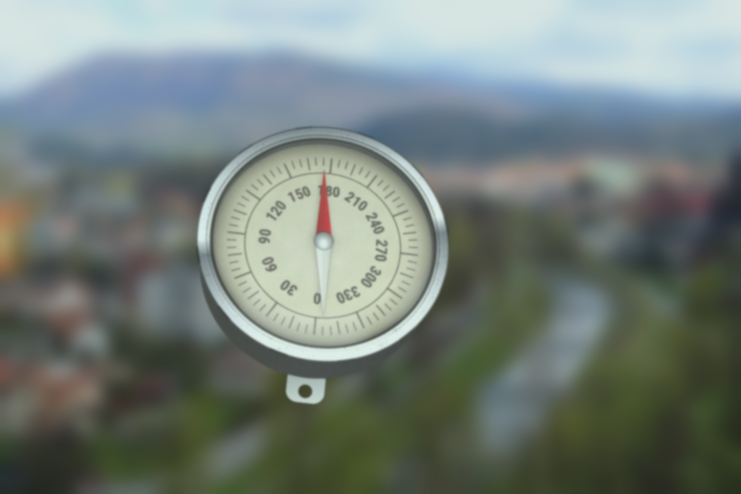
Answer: 175 °
